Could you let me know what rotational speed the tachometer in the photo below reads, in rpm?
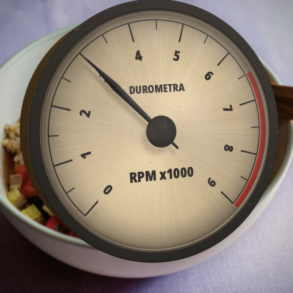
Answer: 3000 rpm
